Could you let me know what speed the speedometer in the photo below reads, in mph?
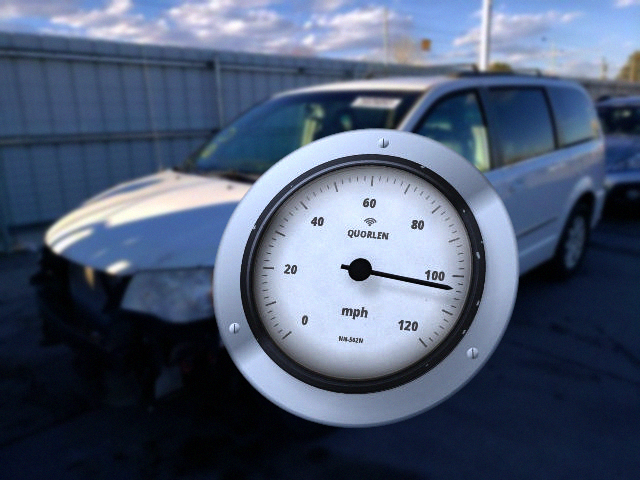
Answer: 104 mph
